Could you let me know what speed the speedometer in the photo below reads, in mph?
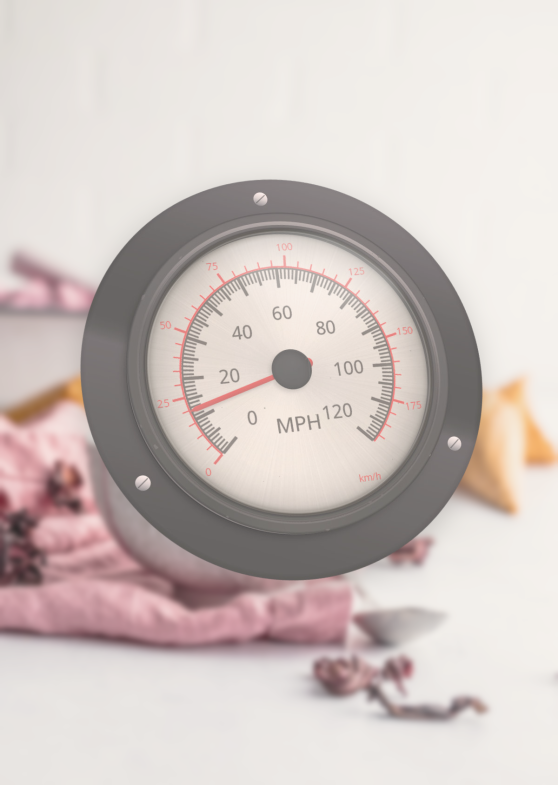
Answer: 12 mph
